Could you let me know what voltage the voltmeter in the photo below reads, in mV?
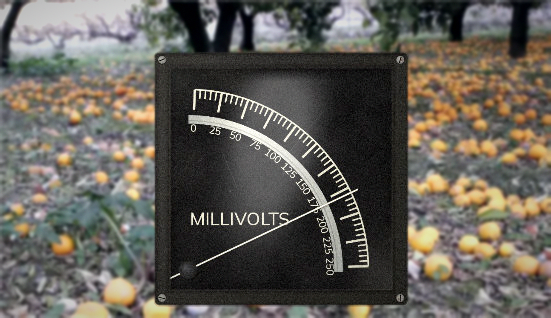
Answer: 180 mV
